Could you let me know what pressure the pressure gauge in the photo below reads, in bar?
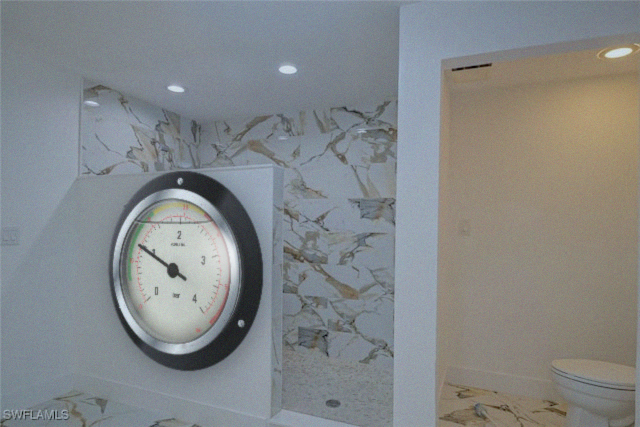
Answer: 1 bar
